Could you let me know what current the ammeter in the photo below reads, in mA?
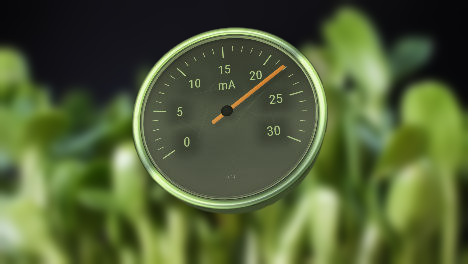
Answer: 22 mA
